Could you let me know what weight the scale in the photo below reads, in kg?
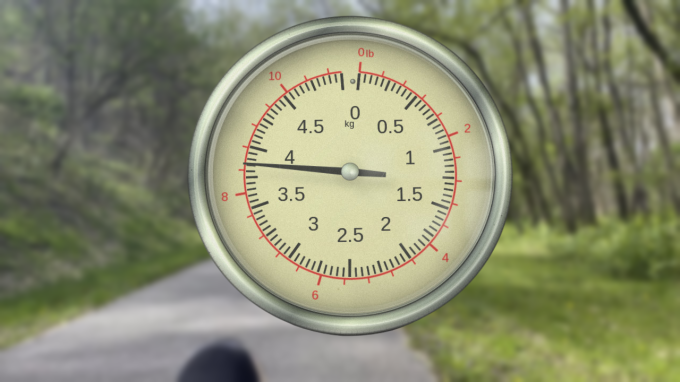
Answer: 3.85 kg
